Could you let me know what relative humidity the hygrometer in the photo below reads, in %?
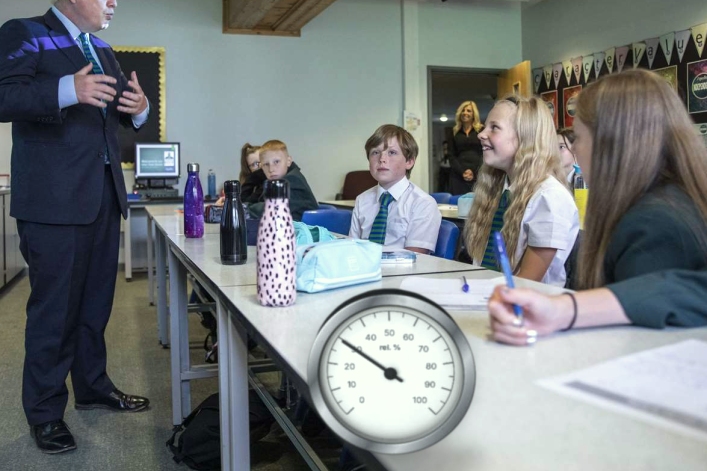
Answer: 30 %
